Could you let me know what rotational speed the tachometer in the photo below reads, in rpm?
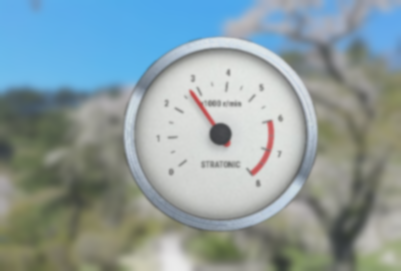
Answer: 2750 rpm
